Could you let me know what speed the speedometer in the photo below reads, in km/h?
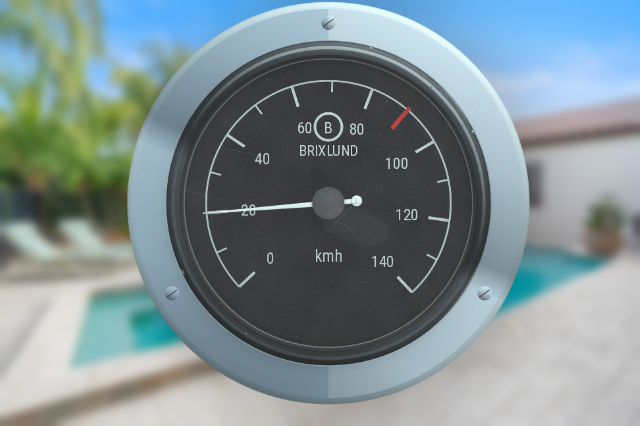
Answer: 20 km/h
